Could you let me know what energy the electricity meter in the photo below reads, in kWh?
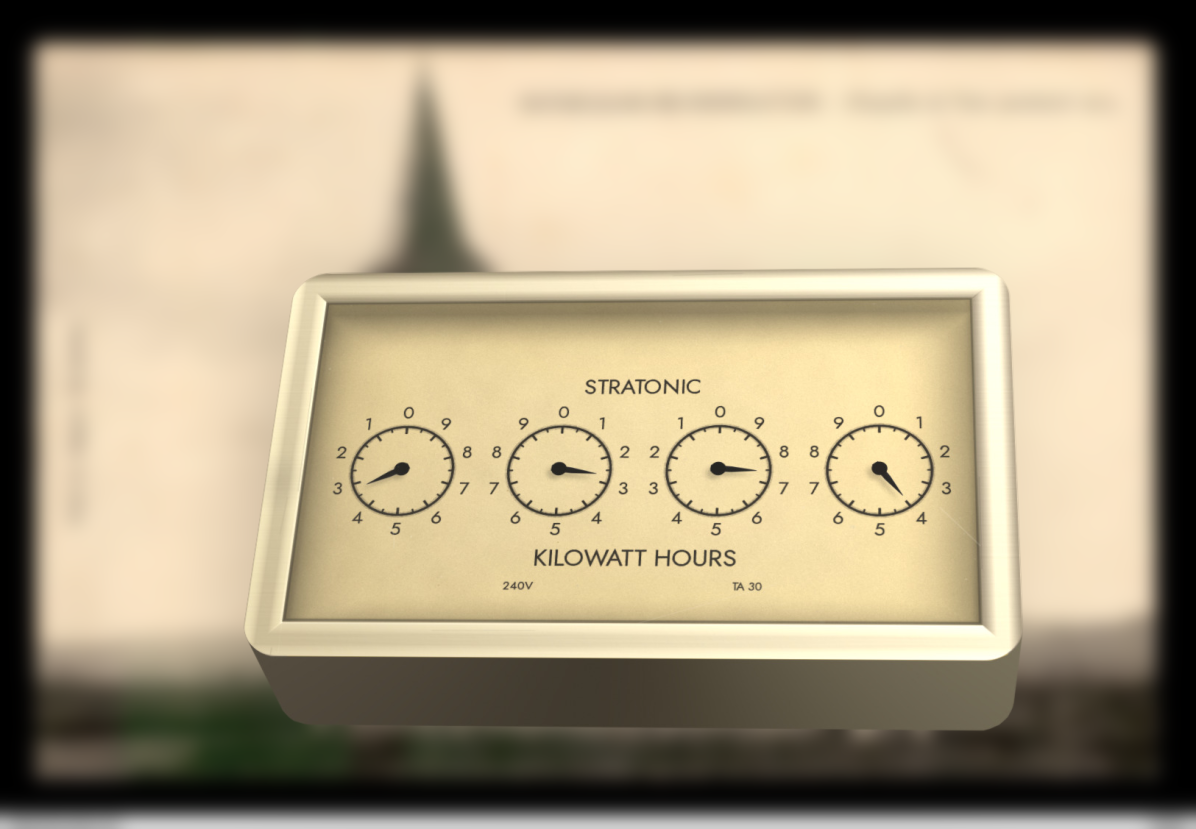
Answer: 3274 kWh
